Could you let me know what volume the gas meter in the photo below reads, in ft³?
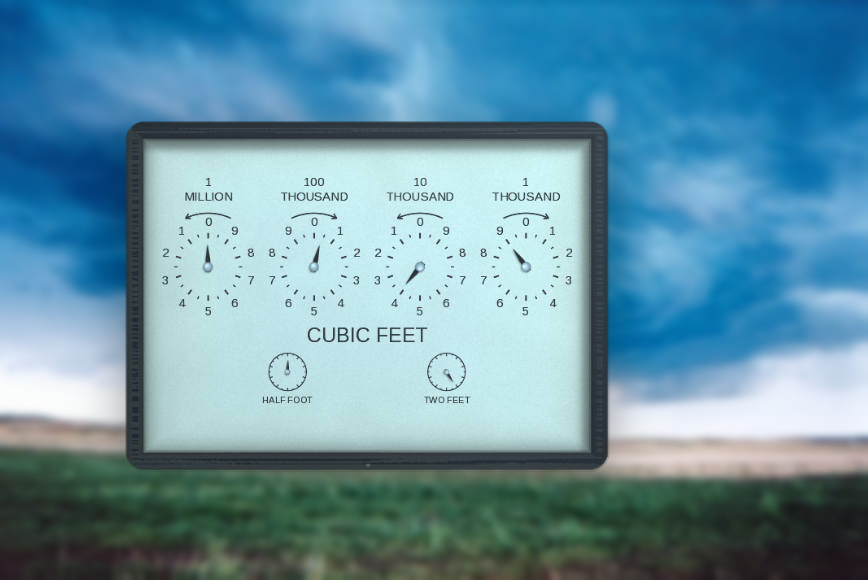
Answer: 3900 ft³
